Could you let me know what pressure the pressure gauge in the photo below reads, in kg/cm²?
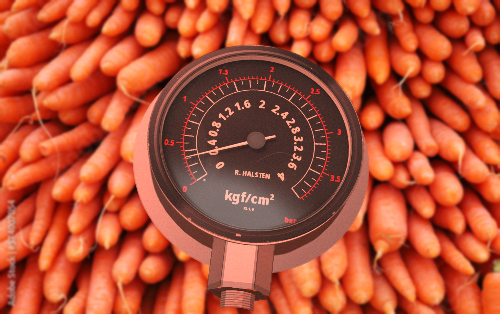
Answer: 0.3 kg/cm²
